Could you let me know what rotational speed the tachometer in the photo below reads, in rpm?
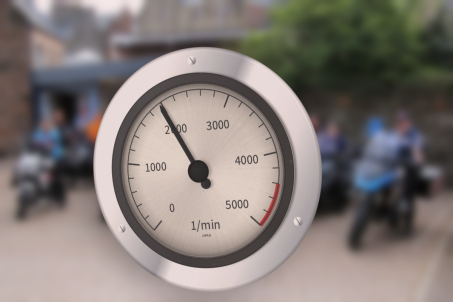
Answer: 2000 rpm
